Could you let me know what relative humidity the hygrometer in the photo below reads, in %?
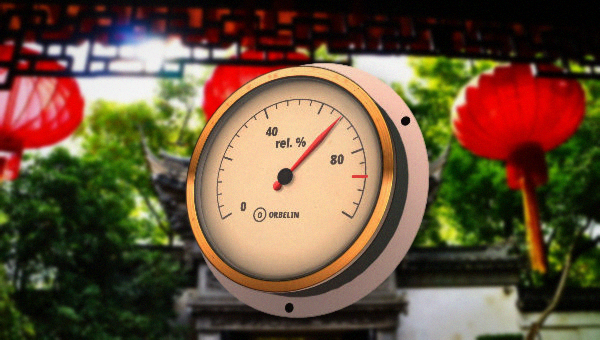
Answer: 68 %
